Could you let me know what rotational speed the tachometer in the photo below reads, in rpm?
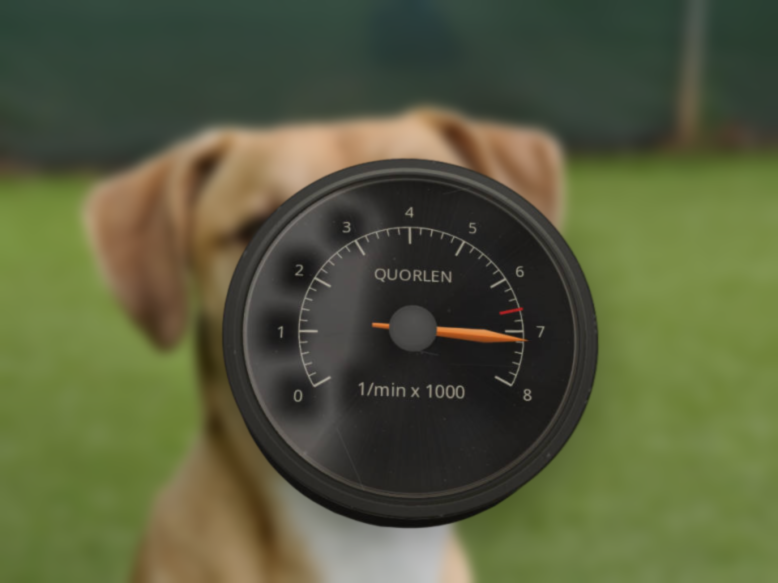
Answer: 7200 rpm
